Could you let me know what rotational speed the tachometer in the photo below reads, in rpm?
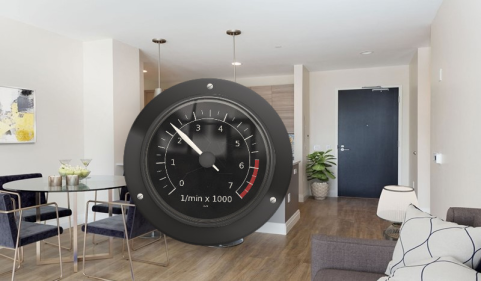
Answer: 2250 rpm
